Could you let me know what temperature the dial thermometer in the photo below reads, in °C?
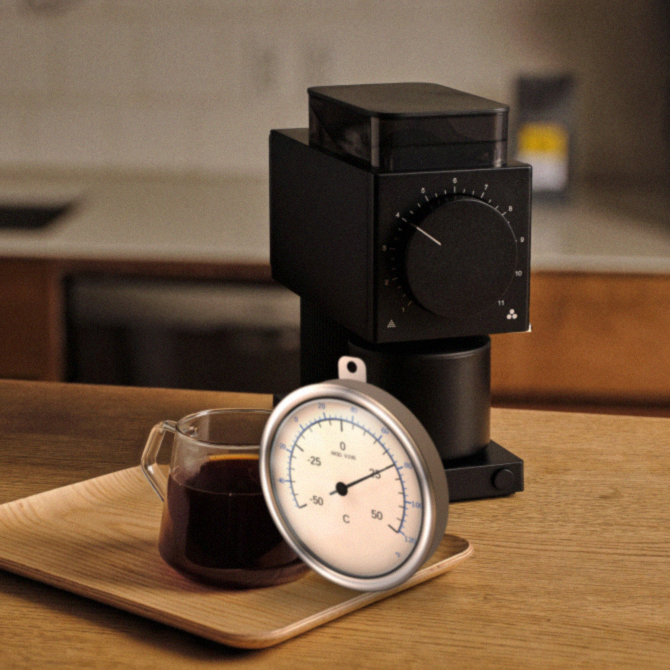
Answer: 25 °C
